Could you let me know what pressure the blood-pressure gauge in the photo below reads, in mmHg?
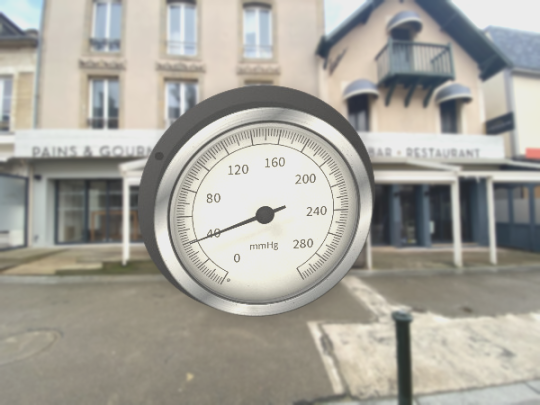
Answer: 40 mmHg
